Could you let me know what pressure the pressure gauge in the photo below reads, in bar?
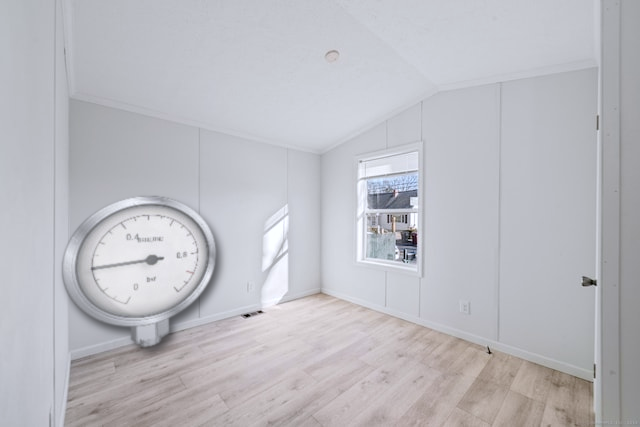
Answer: 0.2 bar
